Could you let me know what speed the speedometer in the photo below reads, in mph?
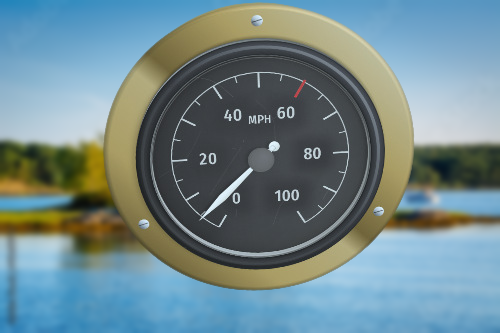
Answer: 5 mph
